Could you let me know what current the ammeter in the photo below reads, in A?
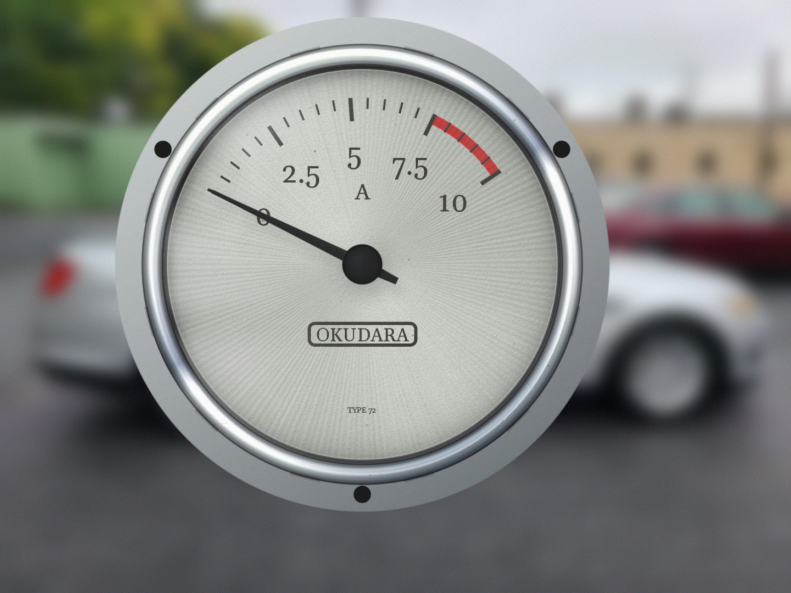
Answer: 0 A
